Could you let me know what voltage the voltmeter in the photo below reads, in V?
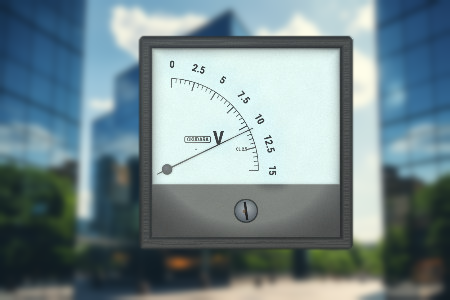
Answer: 10.5 V
